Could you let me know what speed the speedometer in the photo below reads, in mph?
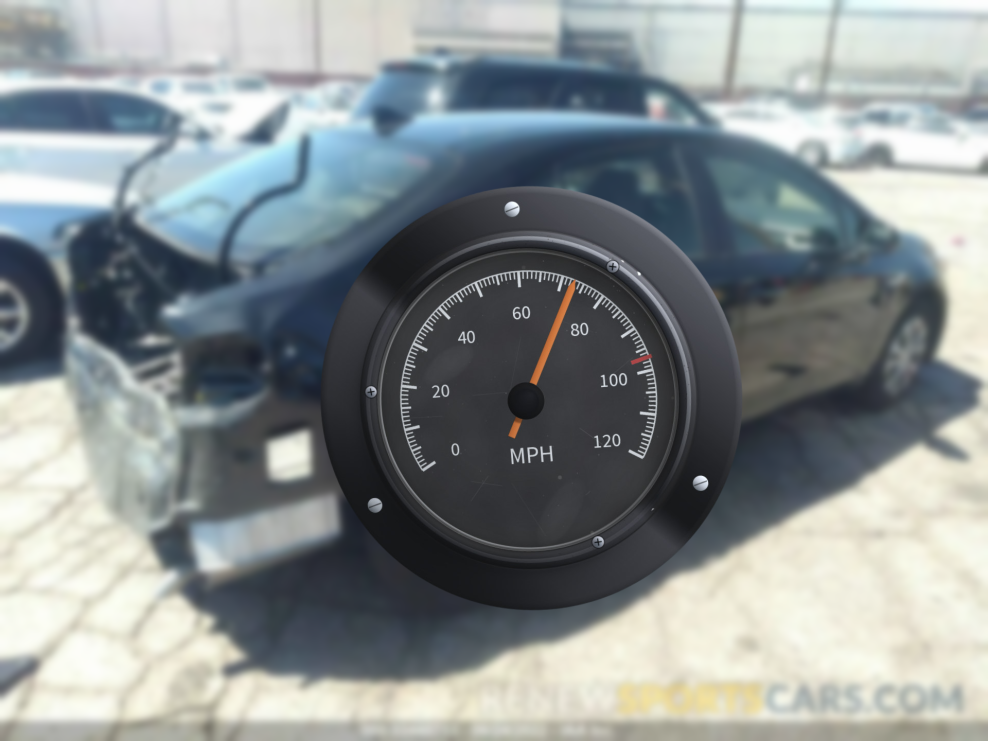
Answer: 73 mph
